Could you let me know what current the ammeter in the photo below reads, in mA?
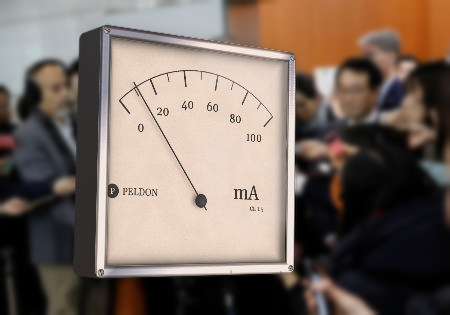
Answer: 10 mA
